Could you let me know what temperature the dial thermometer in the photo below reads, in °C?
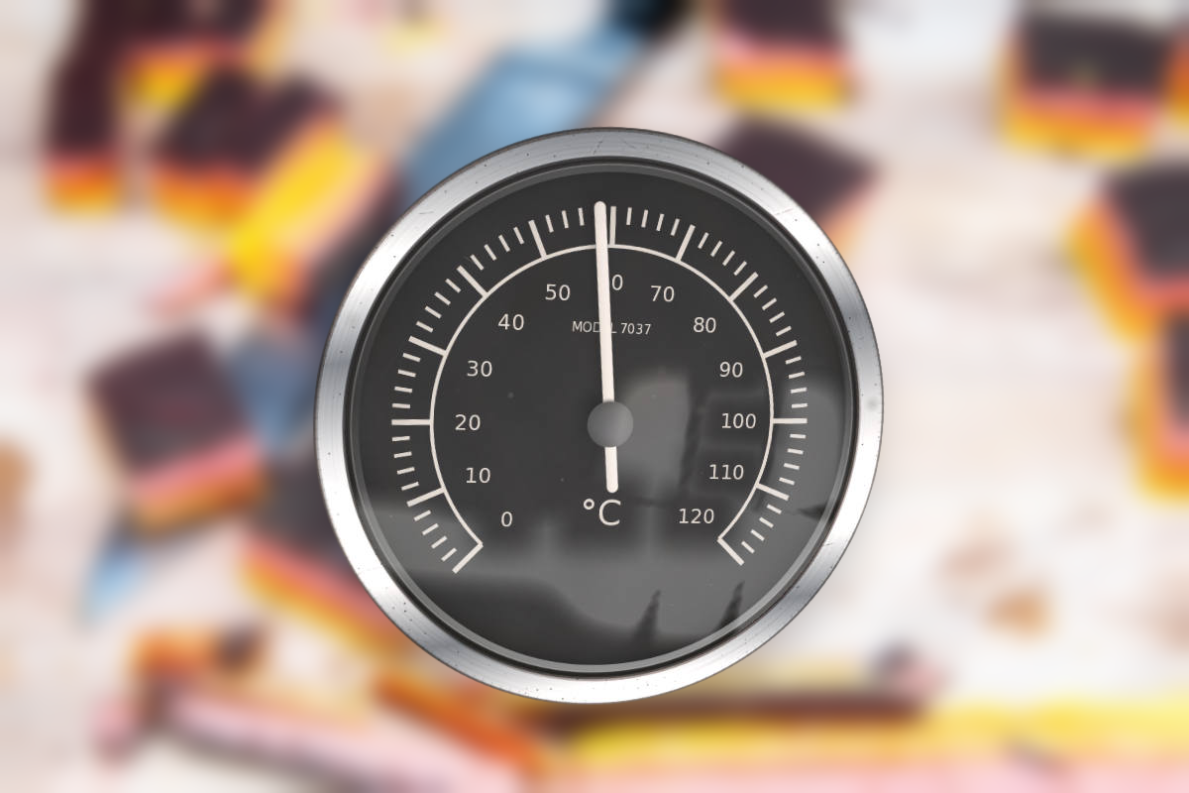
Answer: 58 °C
